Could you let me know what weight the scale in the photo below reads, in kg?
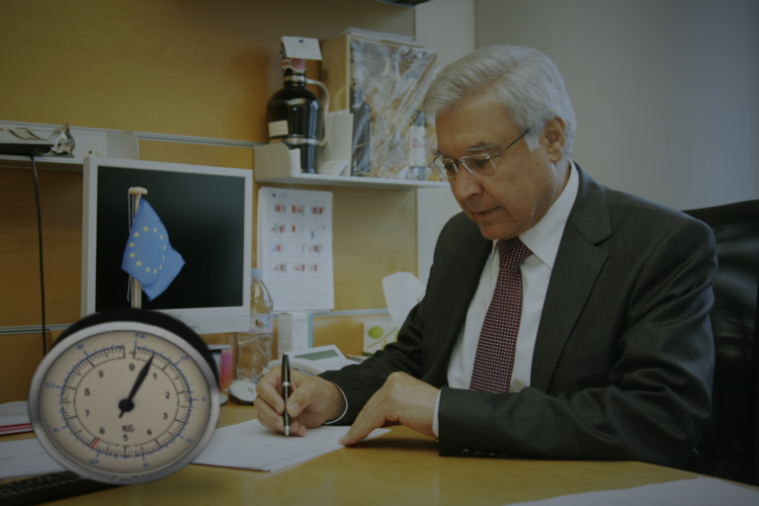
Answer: 0.5 kg
